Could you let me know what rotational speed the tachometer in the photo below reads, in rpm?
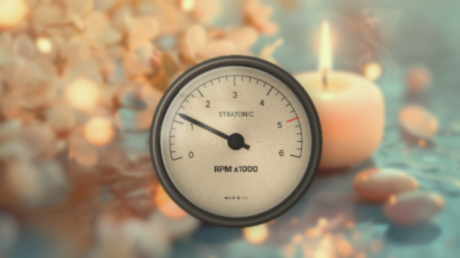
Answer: 1200 rpm
